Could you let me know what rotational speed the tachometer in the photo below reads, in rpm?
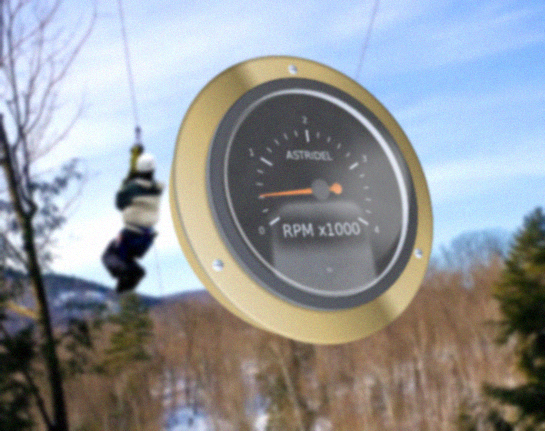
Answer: 400 rpm
